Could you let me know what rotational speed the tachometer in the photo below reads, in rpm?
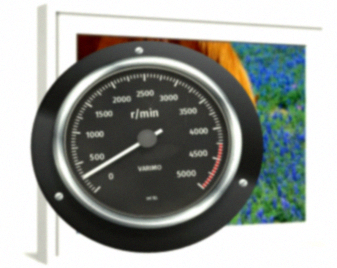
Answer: 250 rpm
